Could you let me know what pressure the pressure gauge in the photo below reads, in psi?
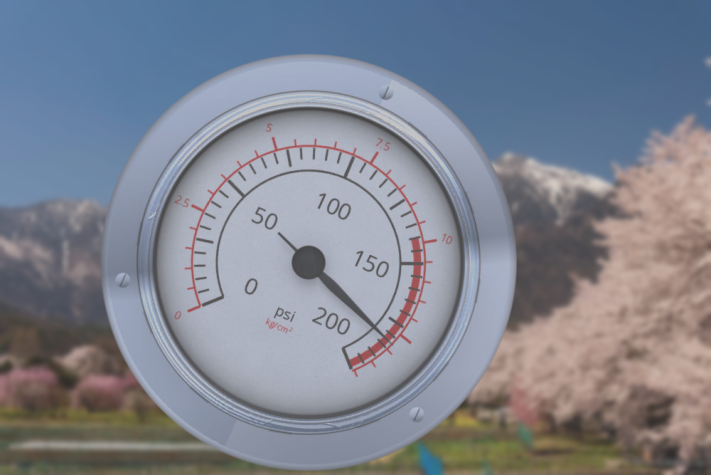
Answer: 182.5 psi
